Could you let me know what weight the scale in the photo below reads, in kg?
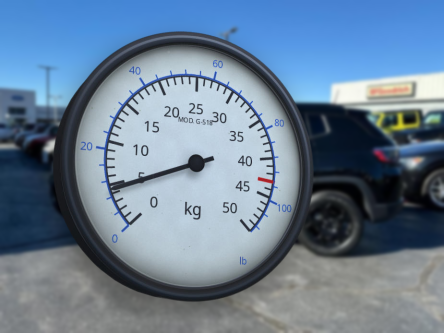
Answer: 4.5 kg
